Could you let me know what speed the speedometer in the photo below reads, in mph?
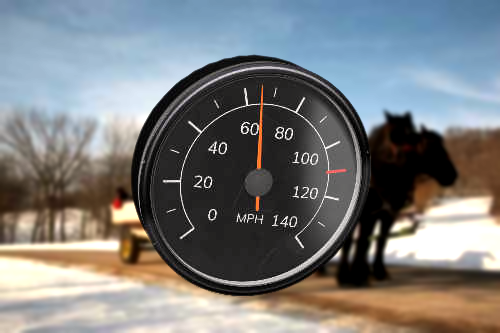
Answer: 65 mph
